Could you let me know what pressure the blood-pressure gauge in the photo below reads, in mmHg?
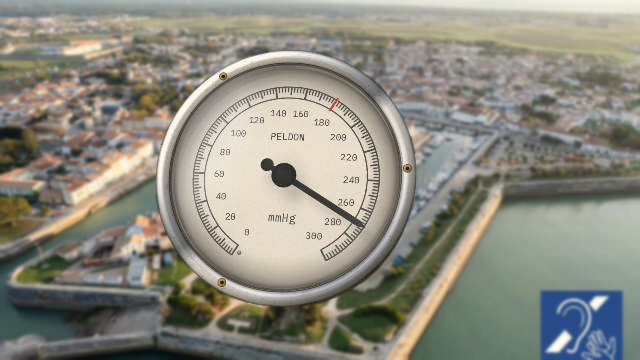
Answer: 270 mmHg
